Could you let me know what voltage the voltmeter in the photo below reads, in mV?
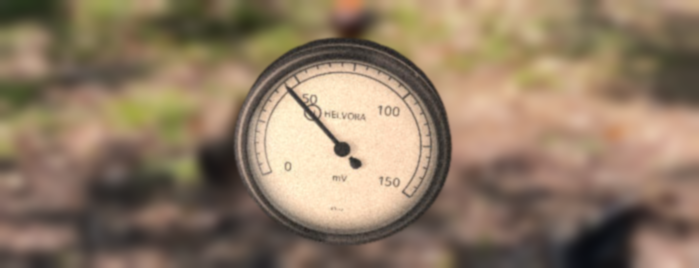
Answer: 45 mV
